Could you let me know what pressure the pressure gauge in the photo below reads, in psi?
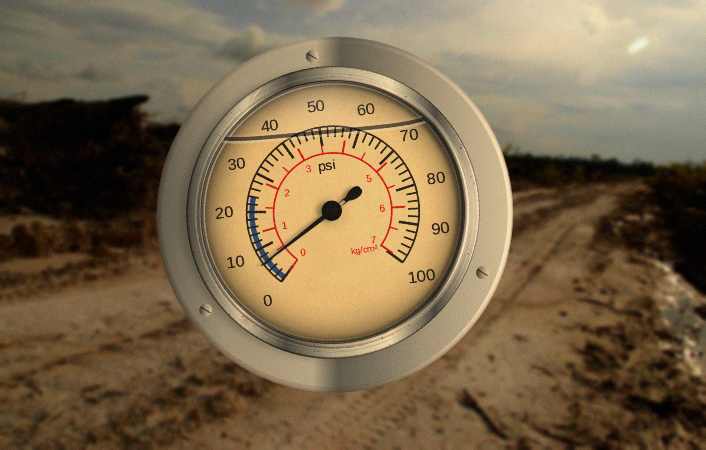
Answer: 6 psi
